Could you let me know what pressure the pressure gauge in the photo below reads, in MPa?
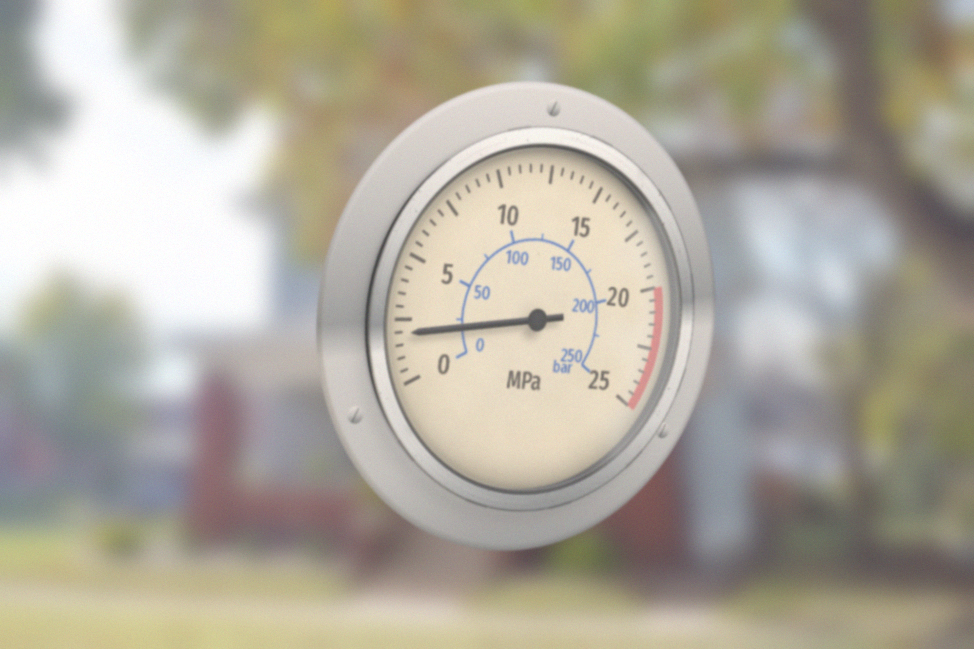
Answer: 2 MPa
